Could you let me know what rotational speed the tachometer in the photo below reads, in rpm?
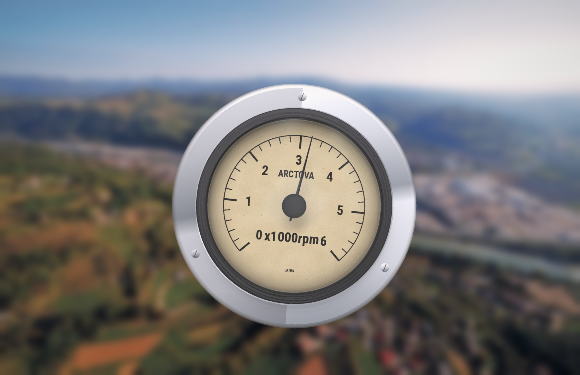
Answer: 3200 rpm
